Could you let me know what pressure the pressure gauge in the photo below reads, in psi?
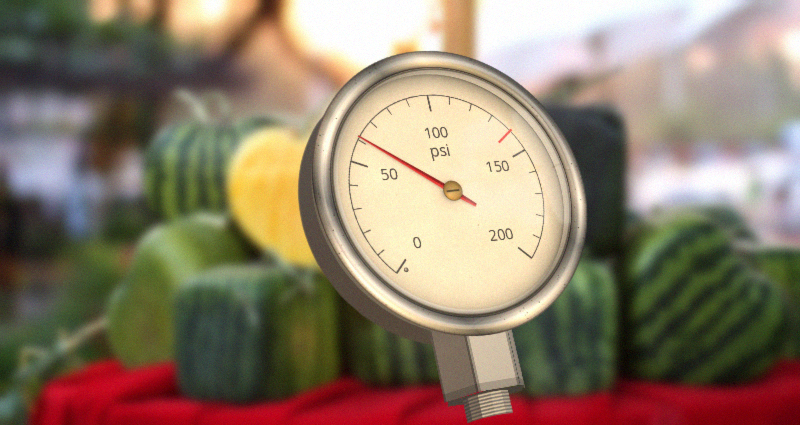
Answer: 60 psi
